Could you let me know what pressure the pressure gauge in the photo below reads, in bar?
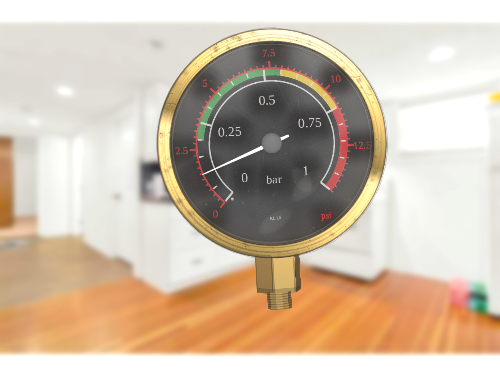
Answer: 0.1 bar
